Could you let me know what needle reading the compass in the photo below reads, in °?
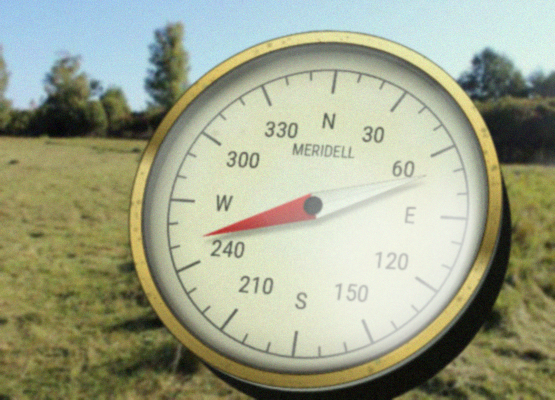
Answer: 250 °
